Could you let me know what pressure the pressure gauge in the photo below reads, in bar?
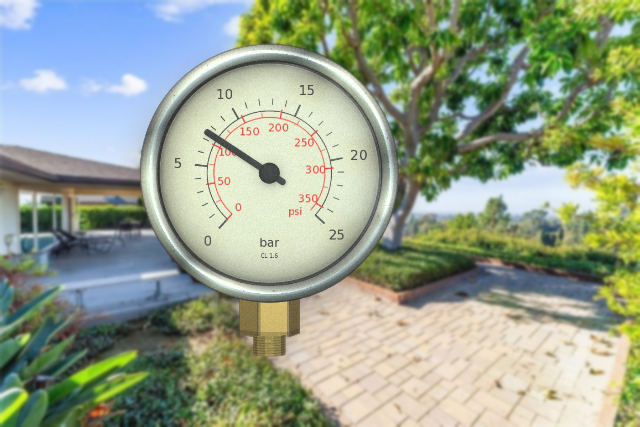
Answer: 7.5 bar
